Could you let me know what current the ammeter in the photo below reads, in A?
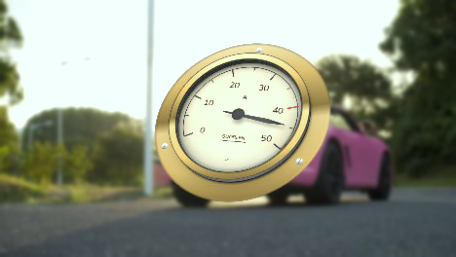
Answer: 45 A
